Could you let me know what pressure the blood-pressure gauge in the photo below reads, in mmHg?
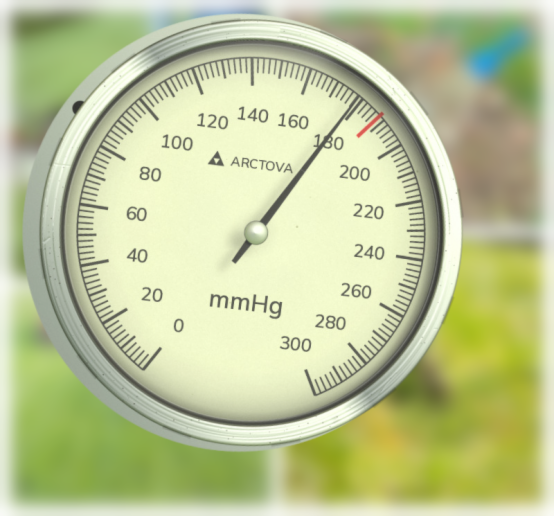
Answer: 178 mmHg
